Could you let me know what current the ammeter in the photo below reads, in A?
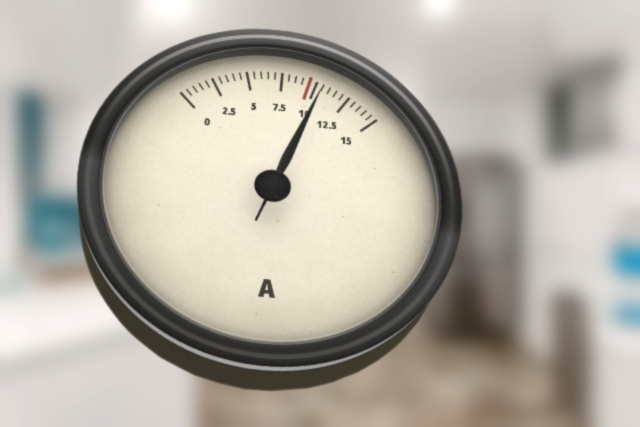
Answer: 10.5 A
